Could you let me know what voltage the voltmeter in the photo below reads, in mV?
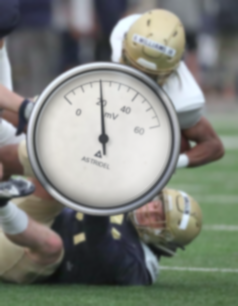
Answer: 20 mV
